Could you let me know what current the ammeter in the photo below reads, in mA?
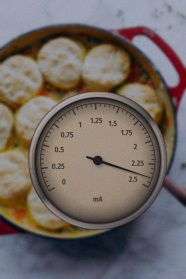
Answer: 2.4 mA
